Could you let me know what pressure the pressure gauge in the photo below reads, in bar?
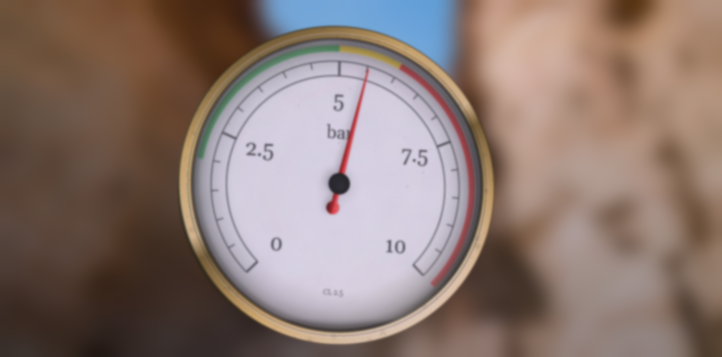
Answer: 5.5 bar
